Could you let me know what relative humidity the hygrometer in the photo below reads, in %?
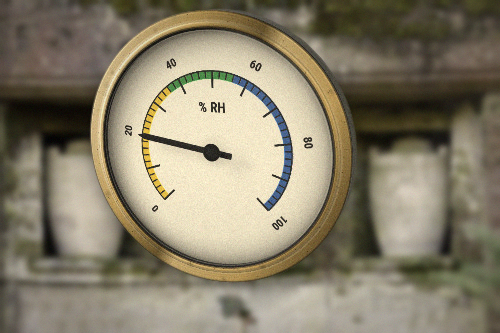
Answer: 20 %
